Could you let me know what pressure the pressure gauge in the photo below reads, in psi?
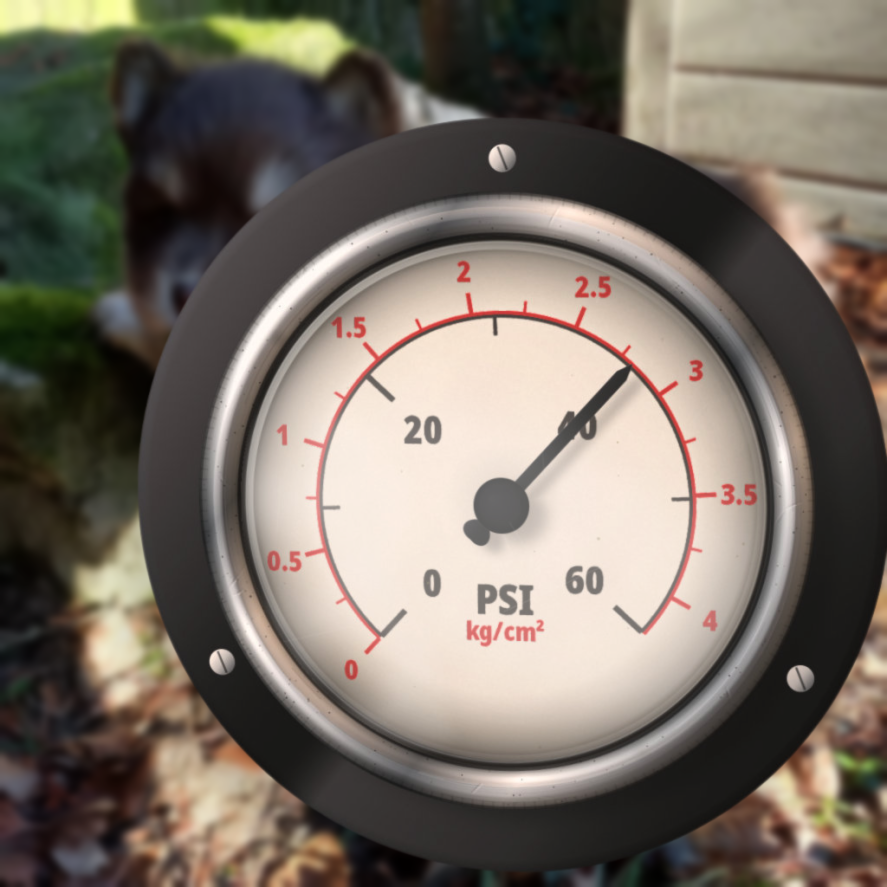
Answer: 40 psi
